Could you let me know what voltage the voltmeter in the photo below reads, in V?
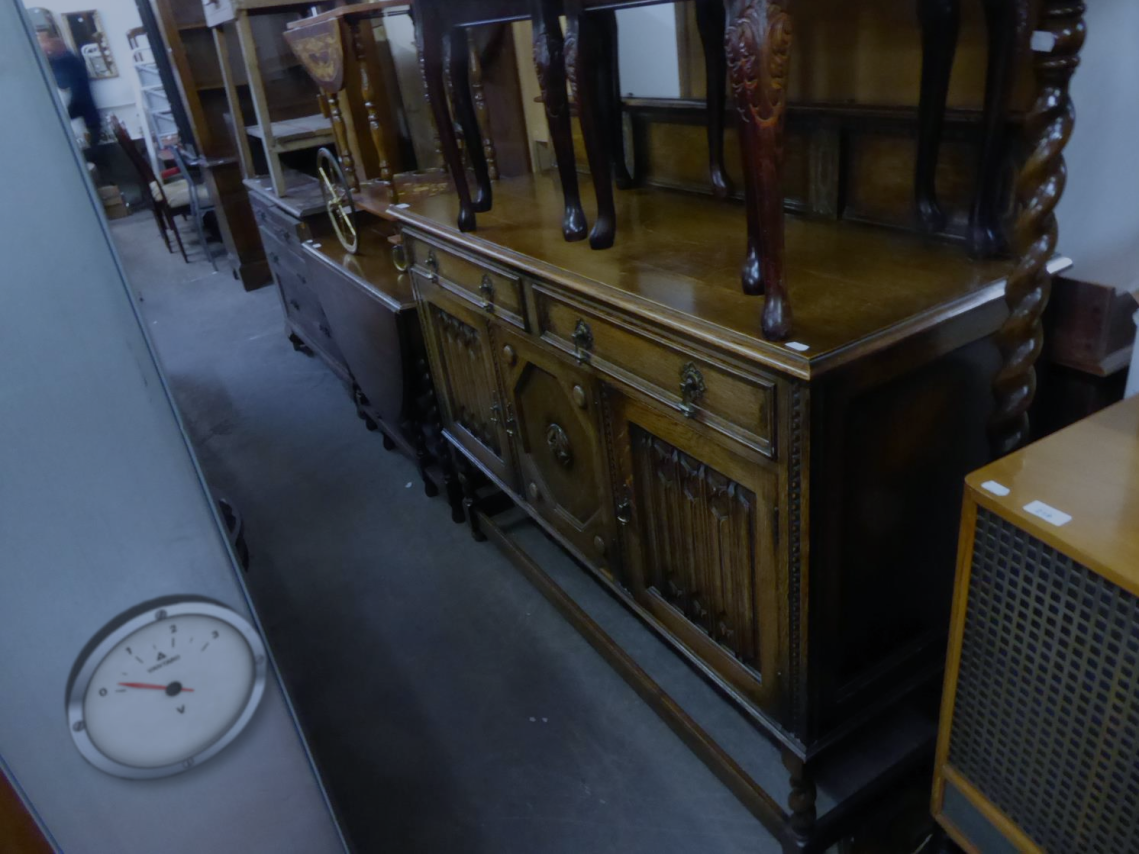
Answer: 0.25 V
